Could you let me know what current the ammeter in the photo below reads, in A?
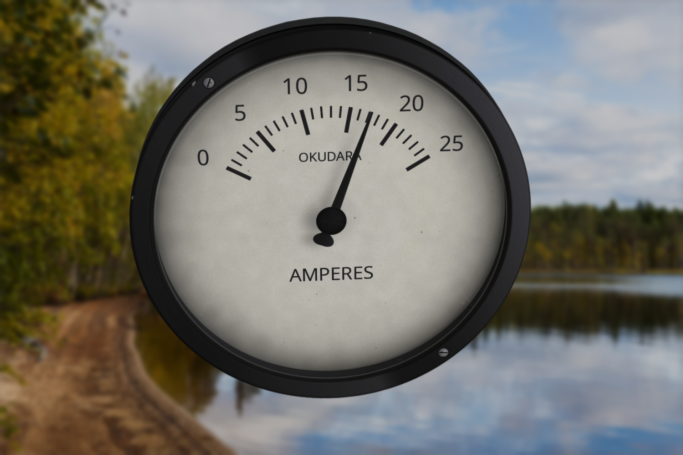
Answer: 17 A
